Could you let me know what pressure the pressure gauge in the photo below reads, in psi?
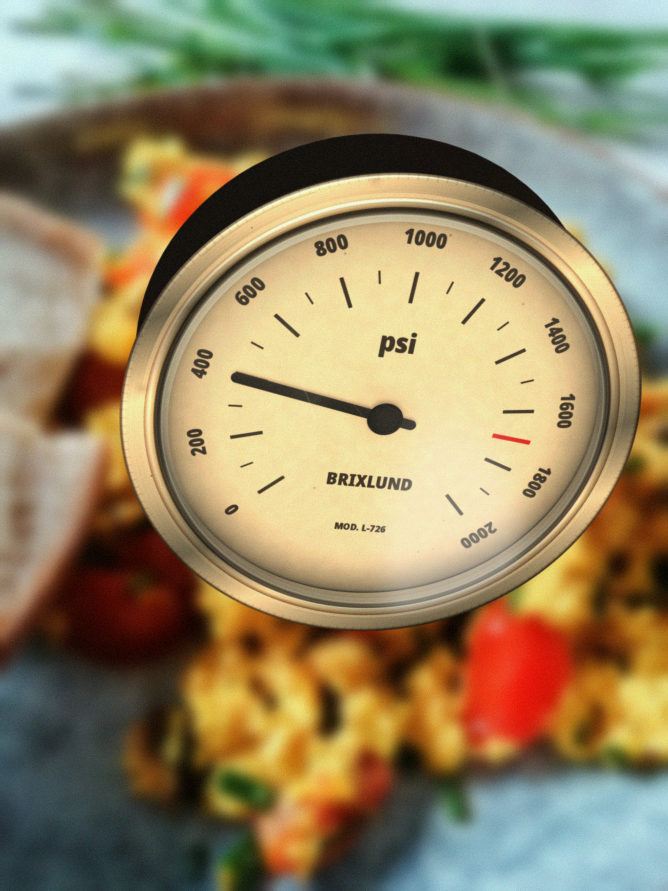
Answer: 400 psi
